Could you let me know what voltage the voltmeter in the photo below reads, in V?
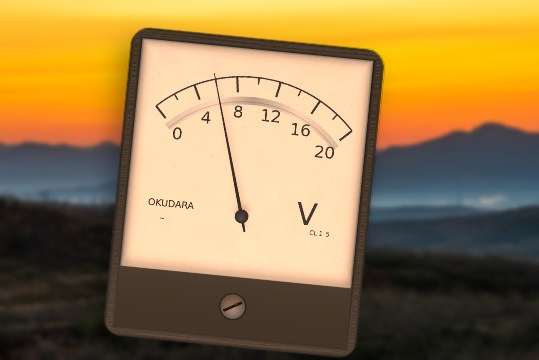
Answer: 6 V
